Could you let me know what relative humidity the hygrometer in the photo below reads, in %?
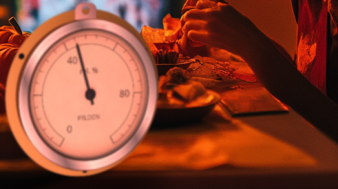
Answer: 44 %
